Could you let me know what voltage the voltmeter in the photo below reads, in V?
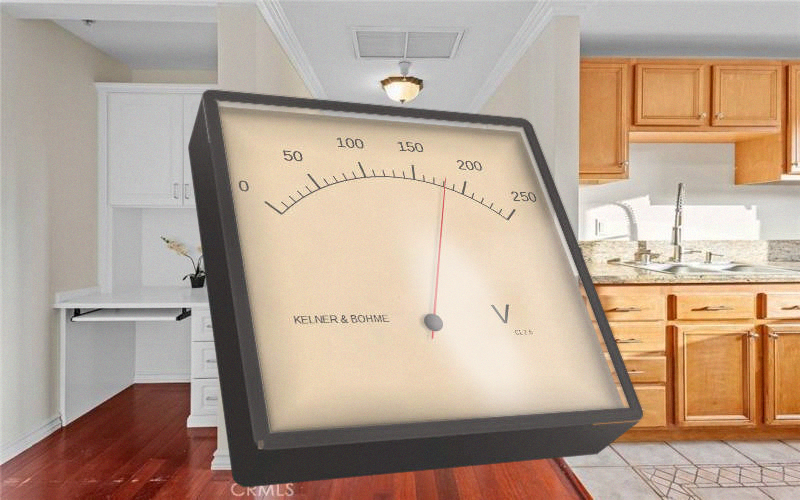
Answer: 180 V
